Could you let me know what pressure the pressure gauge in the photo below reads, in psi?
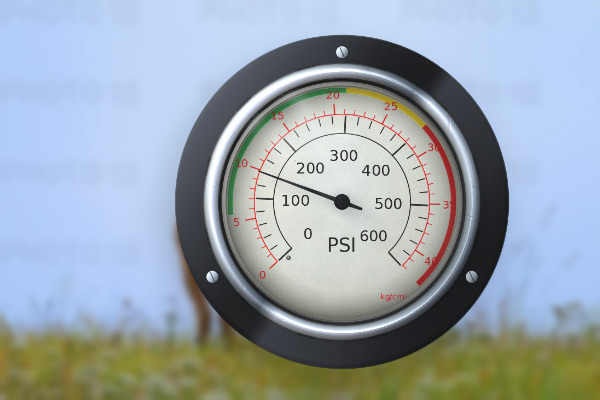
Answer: 140 psi
